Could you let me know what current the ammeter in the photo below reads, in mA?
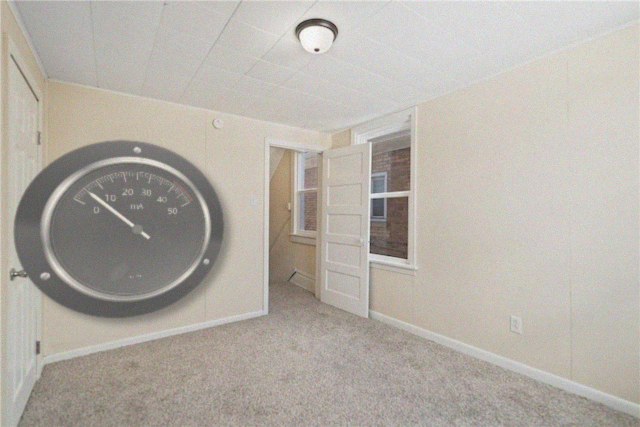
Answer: 5 mA
